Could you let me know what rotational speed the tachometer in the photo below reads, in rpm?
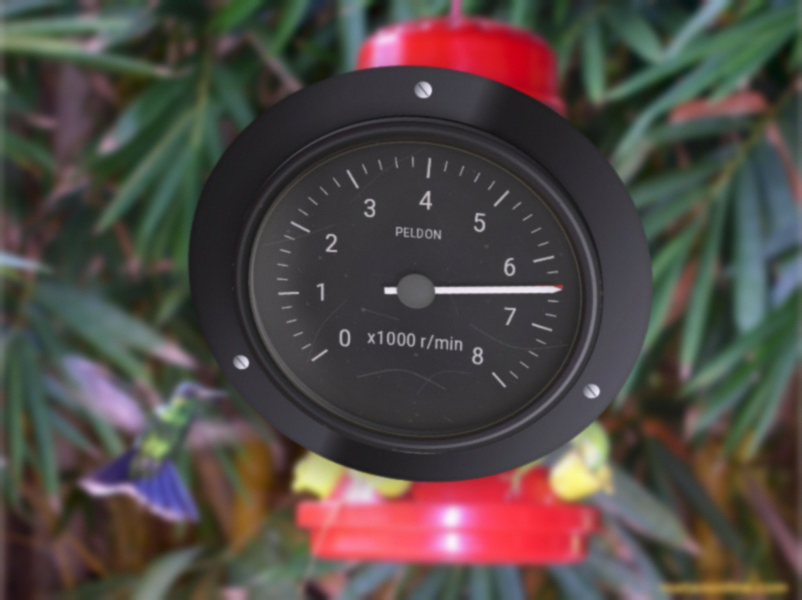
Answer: 6400 rpm
